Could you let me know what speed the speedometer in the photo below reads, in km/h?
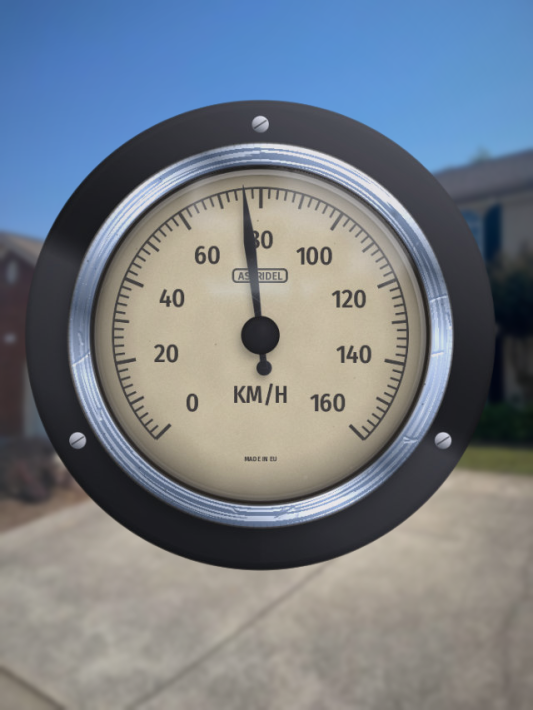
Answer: 76 km/h
